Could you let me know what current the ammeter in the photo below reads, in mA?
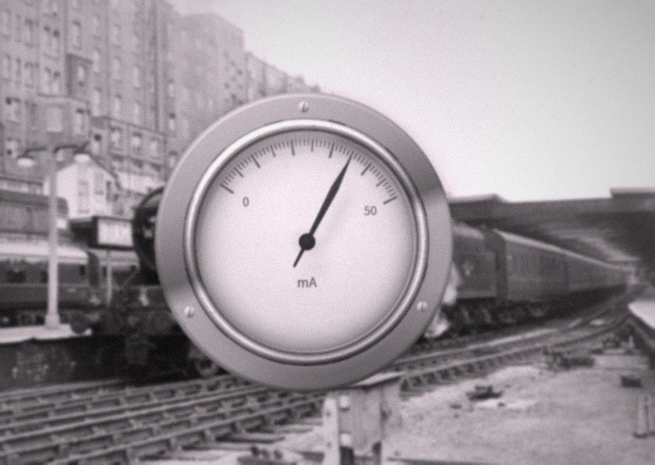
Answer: 35 mA
